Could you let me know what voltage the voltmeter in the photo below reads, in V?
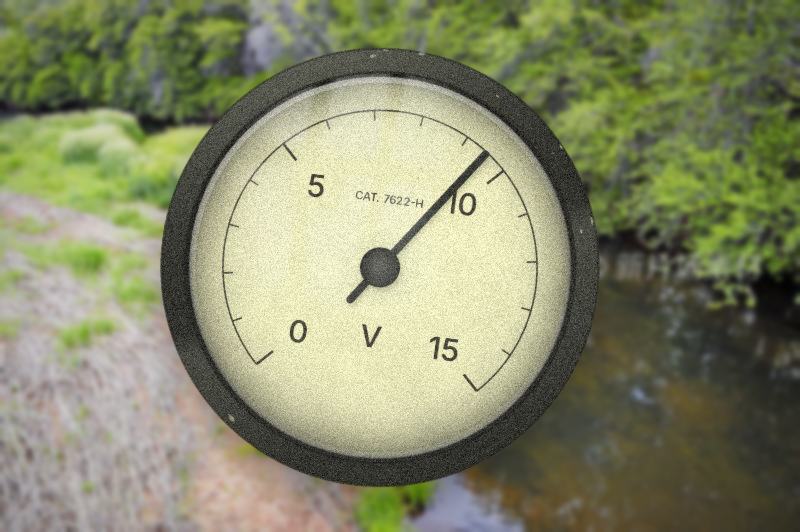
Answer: 9.5 V
